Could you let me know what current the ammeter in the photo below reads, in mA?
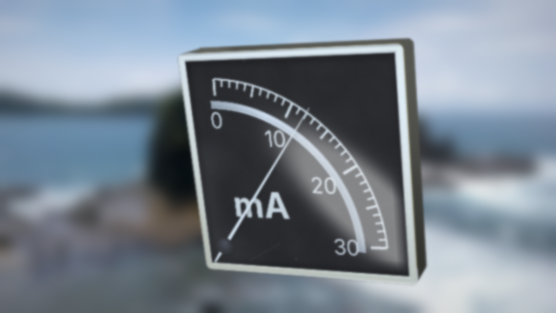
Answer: 12 mA
